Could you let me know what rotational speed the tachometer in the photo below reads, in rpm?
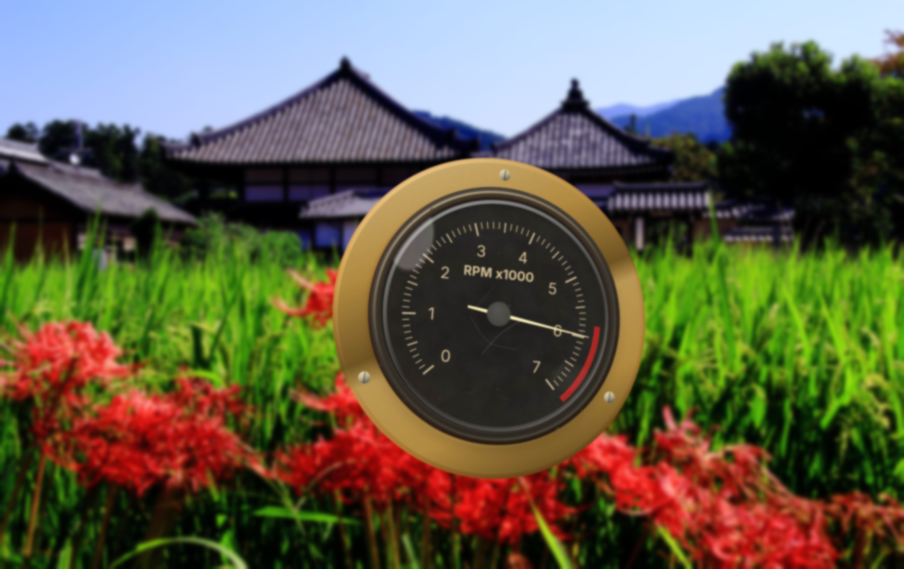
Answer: 6000 rpm
